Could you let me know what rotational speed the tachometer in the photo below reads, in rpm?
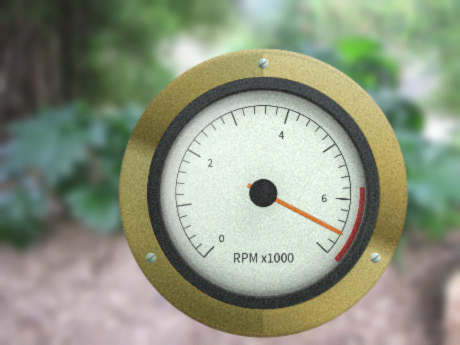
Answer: 6600 rpm
